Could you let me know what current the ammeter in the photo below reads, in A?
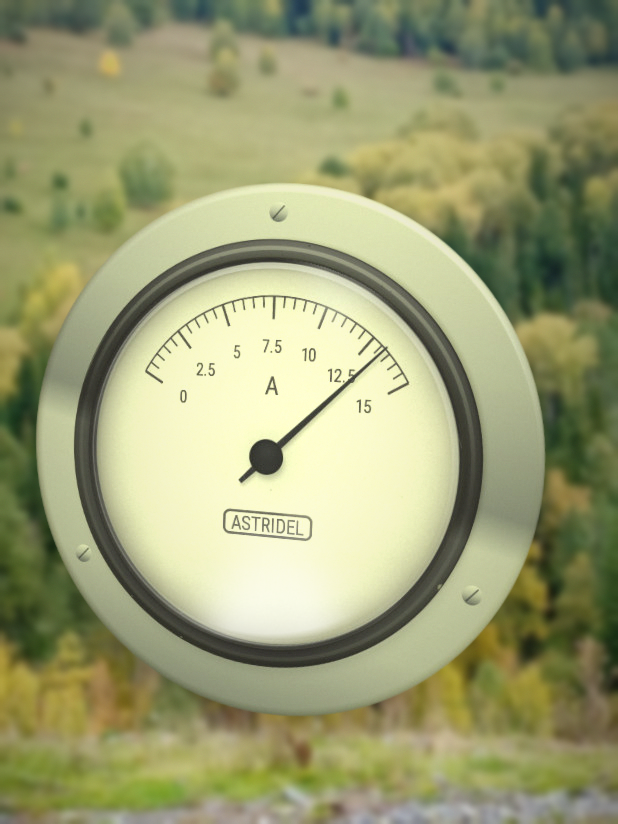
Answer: 13.25 A
